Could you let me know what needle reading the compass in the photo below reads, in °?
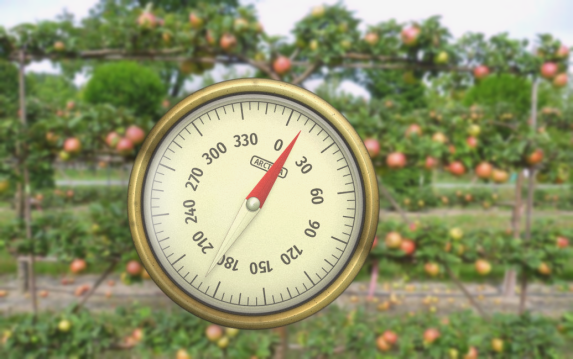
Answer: 10 °
